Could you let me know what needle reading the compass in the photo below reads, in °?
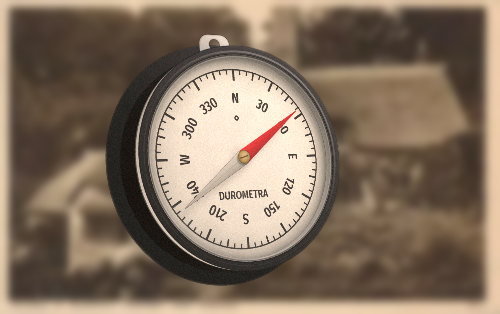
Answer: 55 °
